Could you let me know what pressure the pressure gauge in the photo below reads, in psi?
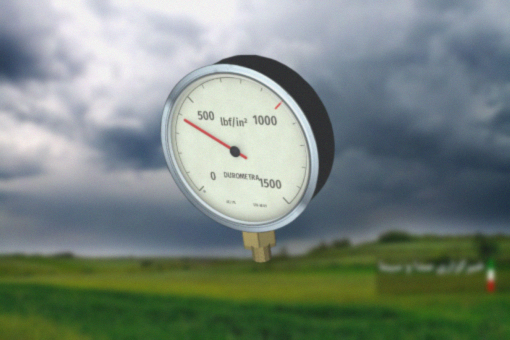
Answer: 400 psi
